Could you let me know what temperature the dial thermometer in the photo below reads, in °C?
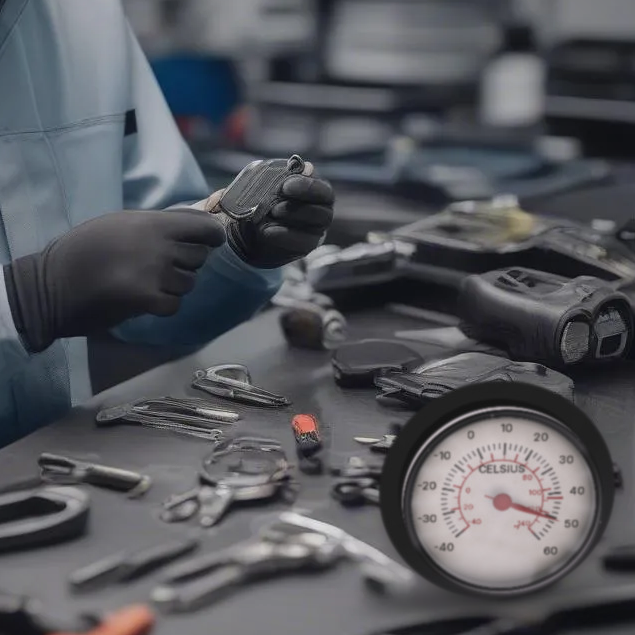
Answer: 50 °C
